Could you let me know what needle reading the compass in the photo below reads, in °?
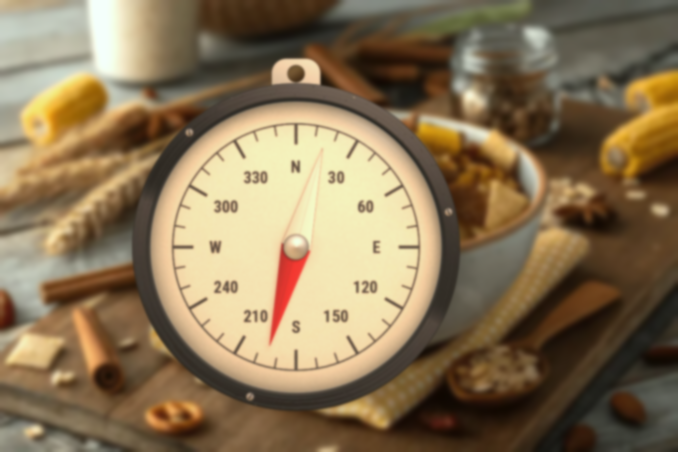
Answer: 195 °
